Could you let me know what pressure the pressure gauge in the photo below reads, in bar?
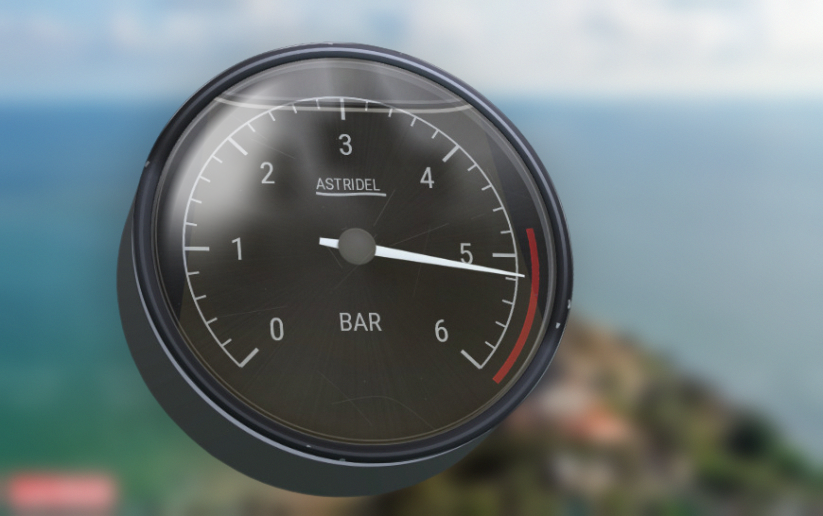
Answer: 5.2 bar
